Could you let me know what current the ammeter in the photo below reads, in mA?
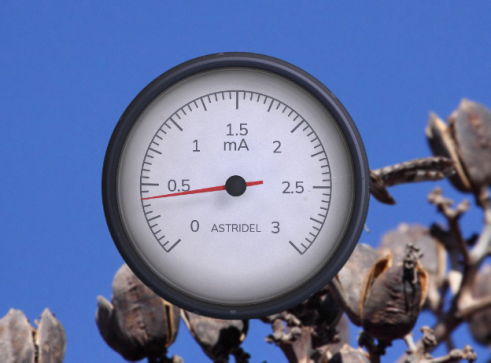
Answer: 0.4 mA
